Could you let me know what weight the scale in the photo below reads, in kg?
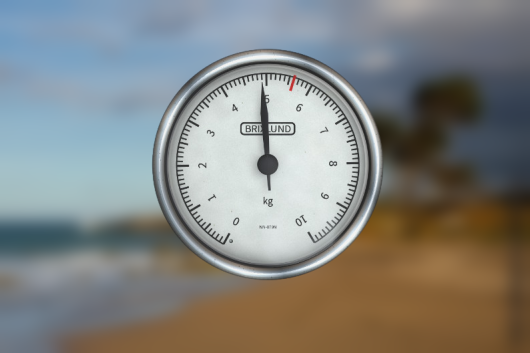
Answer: 4.9 kg
